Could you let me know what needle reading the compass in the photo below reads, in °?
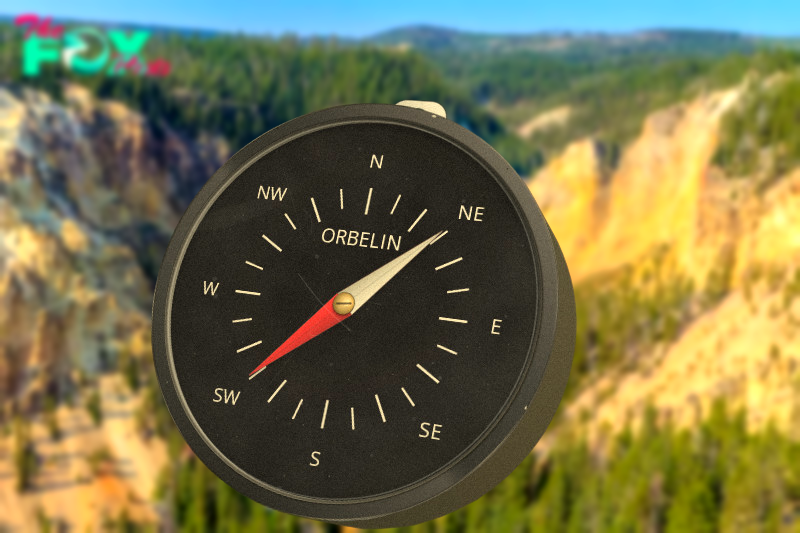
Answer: 225 °
